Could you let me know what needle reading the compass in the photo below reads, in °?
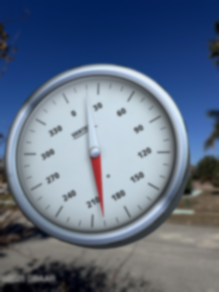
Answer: 200 °
